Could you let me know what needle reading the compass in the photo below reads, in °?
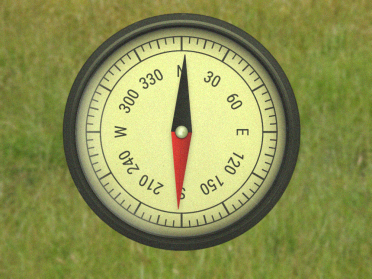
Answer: 182.5 °
